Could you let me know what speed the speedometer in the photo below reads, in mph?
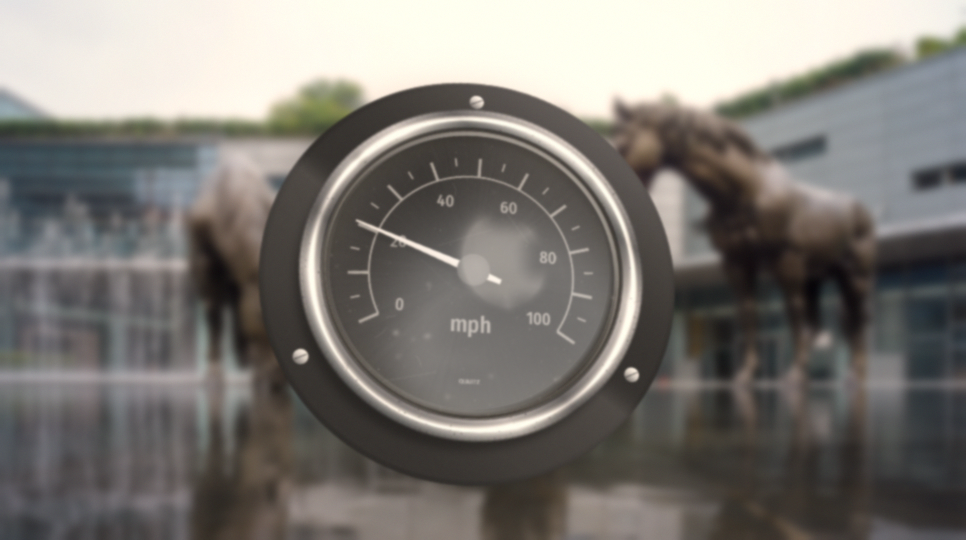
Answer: 20 mph
